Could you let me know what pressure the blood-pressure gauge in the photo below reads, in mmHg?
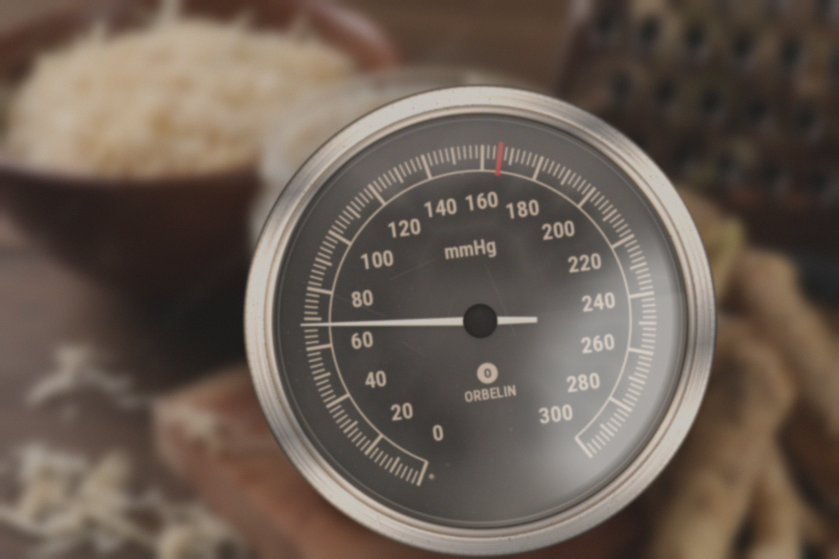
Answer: 68 mmHg
